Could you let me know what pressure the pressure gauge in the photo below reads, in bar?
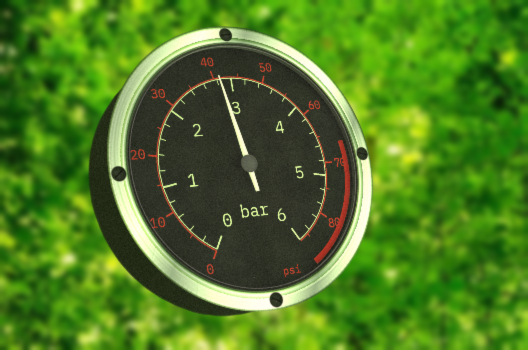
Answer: 2.8 bar
